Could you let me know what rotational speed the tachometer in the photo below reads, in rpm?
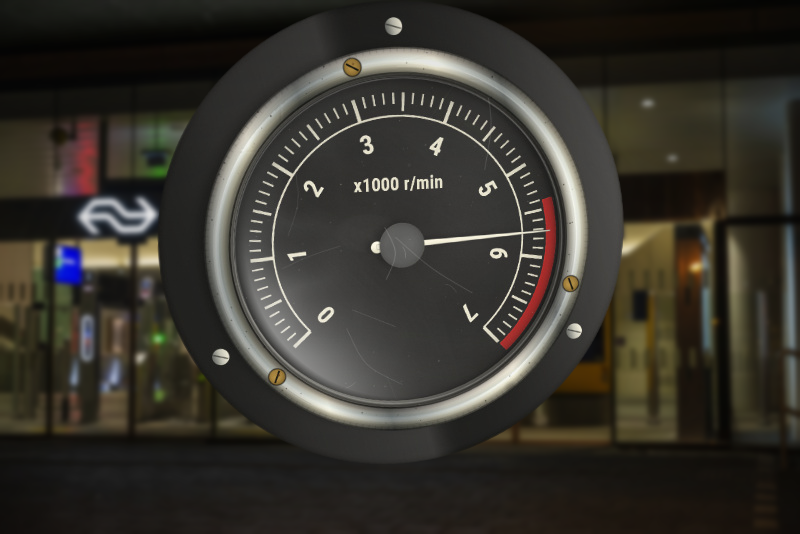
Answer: 5700 rpm
